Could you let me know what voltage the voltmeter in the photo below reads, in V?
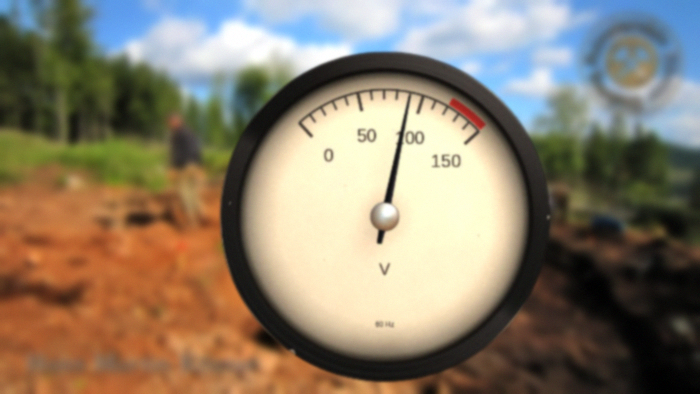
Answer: 90 V
